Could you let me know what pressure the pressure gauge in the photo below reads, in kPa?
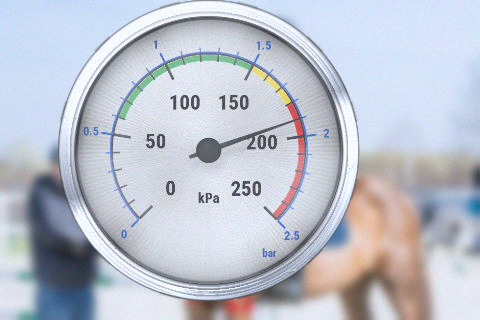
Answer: 190 kPa
